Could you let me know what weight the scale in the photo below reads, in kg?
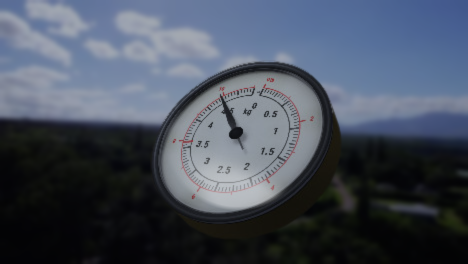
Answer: 4.5 kg
